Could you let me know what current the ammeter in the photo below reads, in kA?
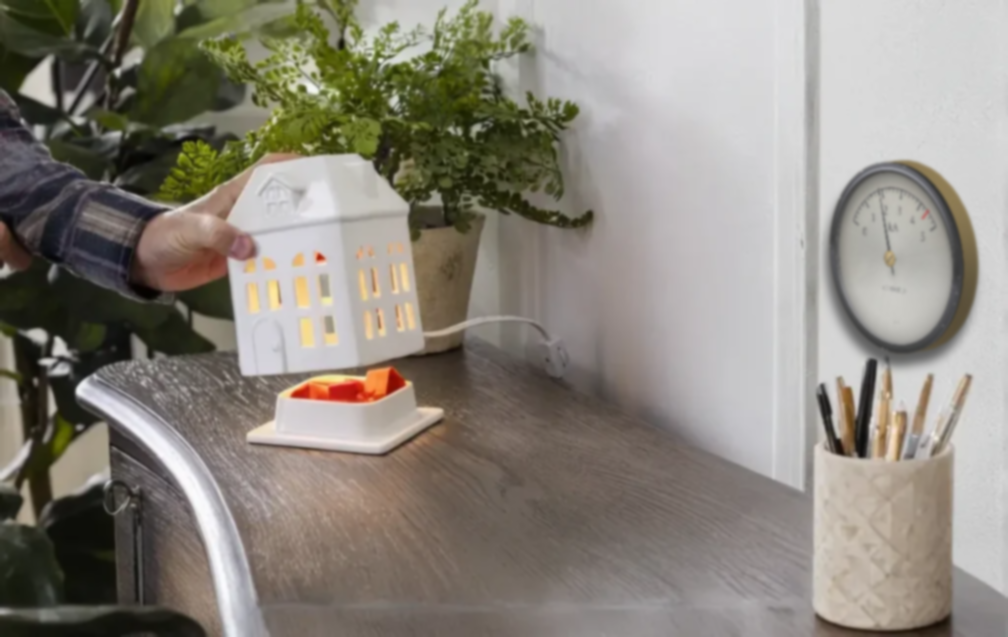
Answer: 2 kA
